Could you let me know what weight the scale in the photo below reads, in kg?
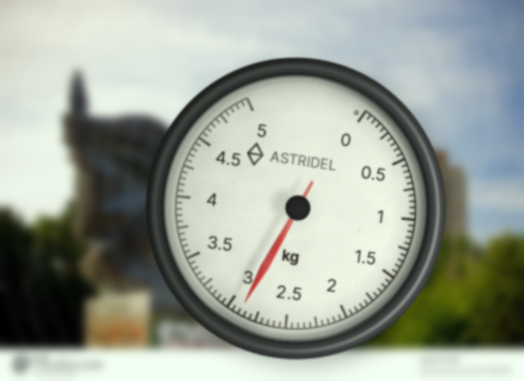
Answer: 2.9 kg
